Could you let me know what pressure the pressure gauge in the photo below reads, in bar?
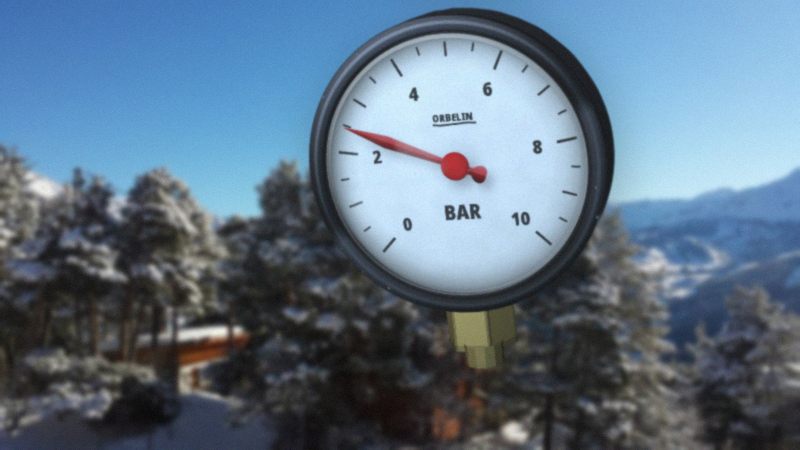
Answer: 2.5 bar
